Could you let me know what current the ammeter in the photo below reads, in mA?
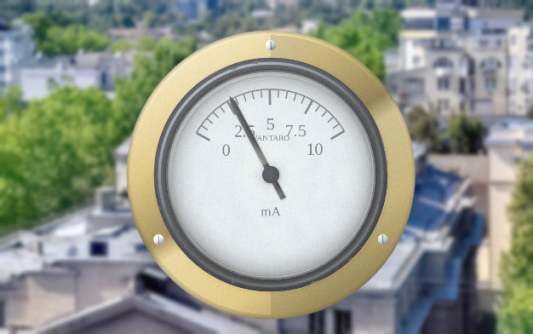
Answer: 2.75 mA
